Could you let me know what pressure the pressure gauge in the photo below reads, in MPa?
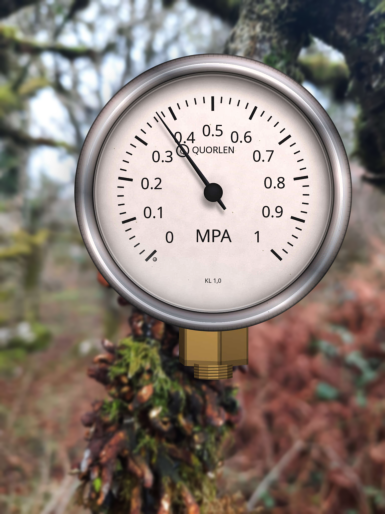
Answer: 0.37 MPa
